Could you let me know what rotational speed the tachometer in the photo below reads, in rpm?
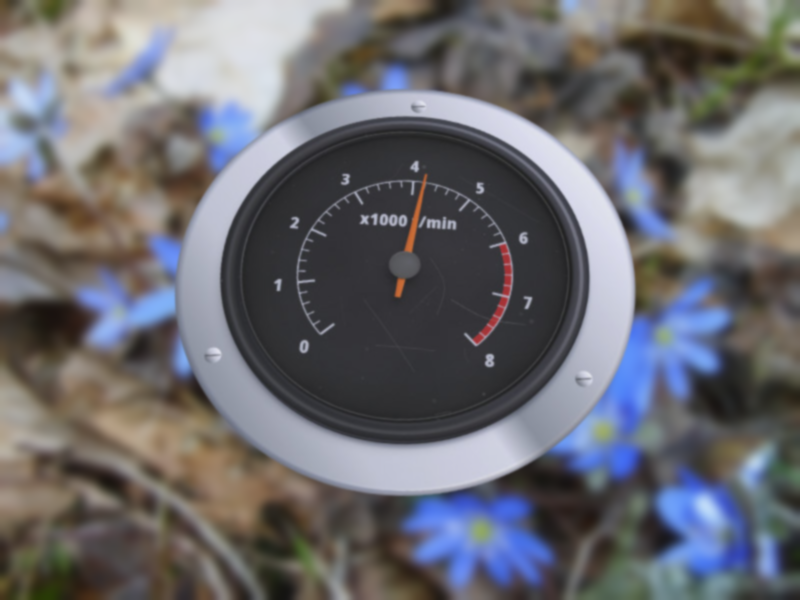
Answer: 4200 rpm
